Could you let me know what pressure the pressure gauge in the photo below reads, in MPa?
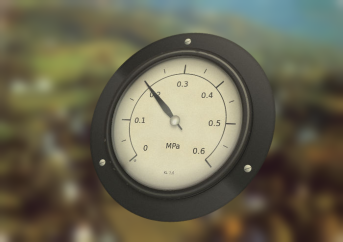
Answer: 0.2 MPa
